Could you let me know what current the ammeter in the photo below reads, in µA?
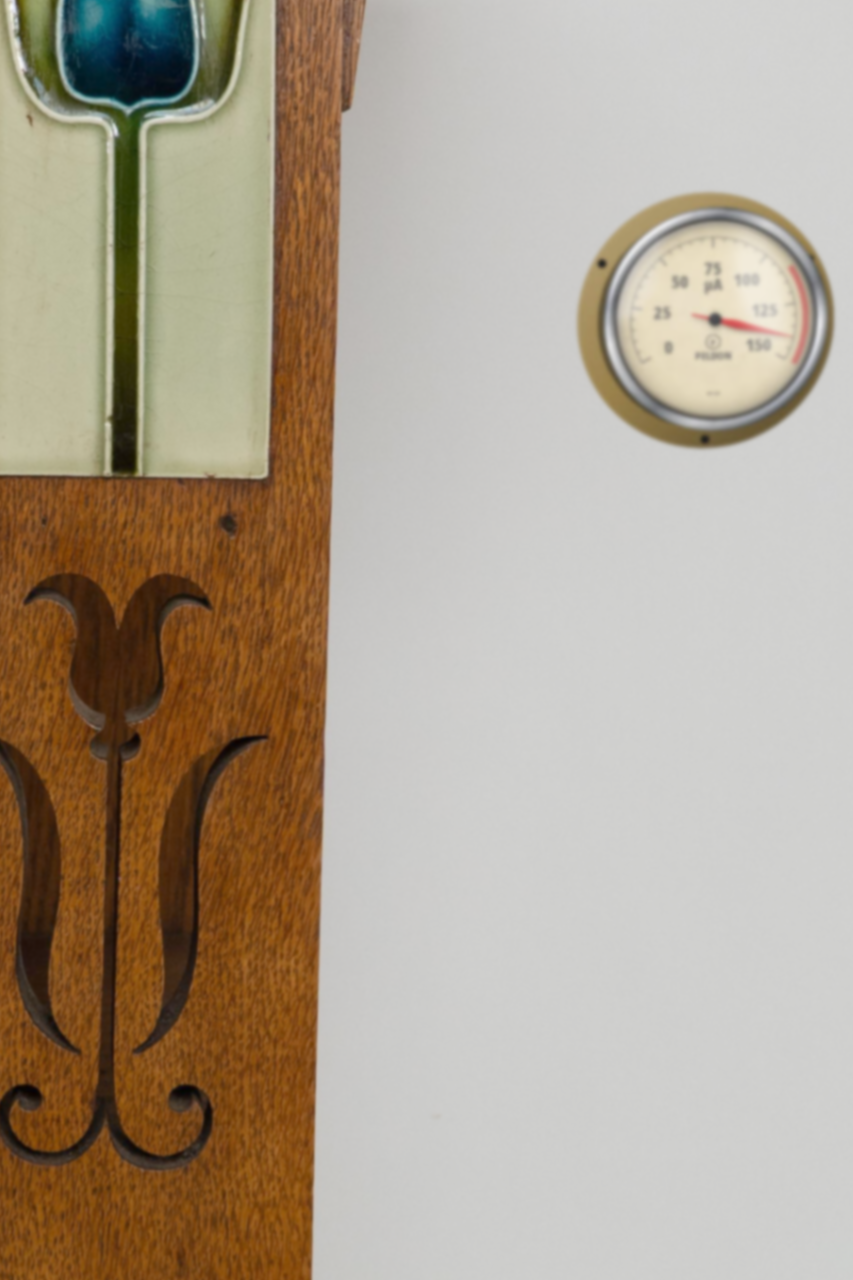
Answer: 140 µA
